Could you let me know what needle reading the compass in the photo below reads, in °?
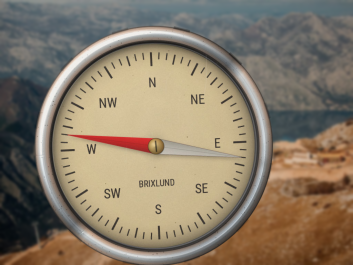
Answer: 280 °
